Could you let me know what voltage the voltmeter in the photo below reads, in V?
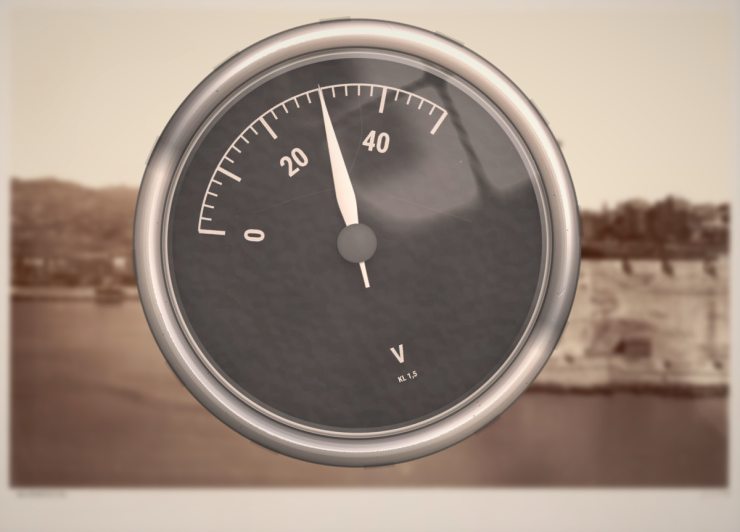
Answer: 30 V
